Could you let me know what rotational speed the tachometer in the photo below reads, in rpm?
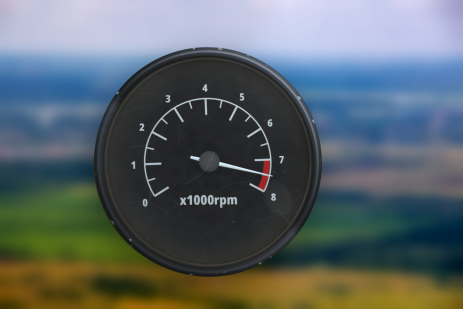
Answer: 7500 rpm
